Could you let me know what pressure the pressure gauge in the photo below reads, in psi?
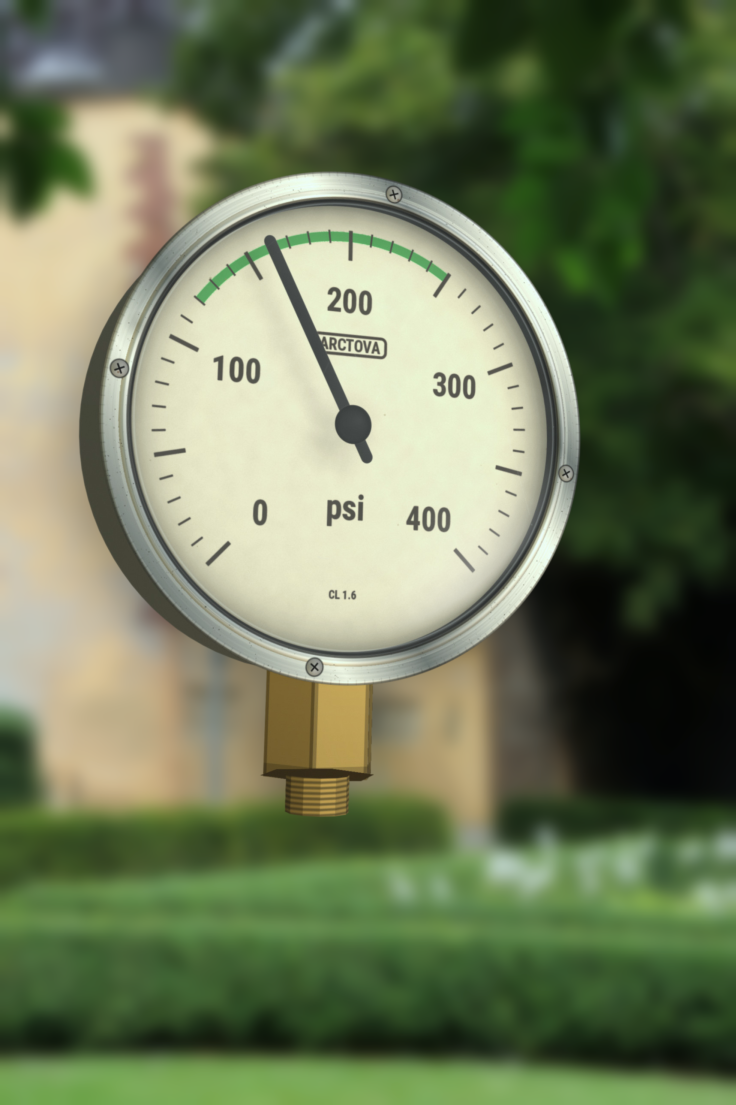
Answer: 160 psi
